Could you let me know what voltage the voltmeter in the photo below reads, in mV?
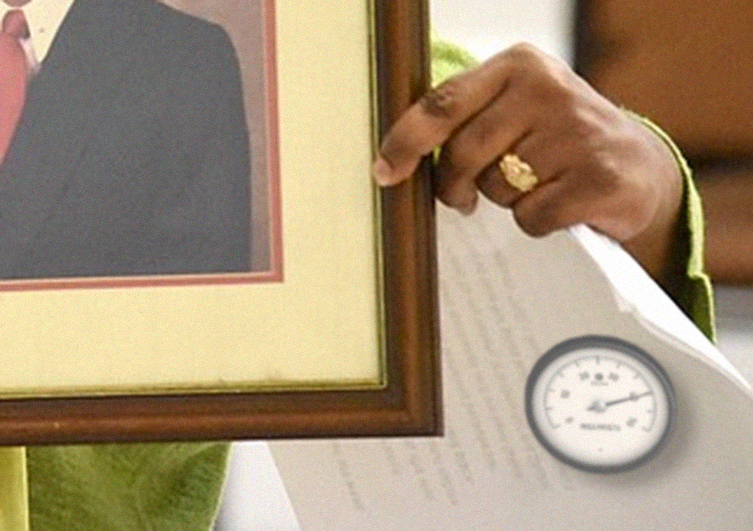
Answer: 40 mV
